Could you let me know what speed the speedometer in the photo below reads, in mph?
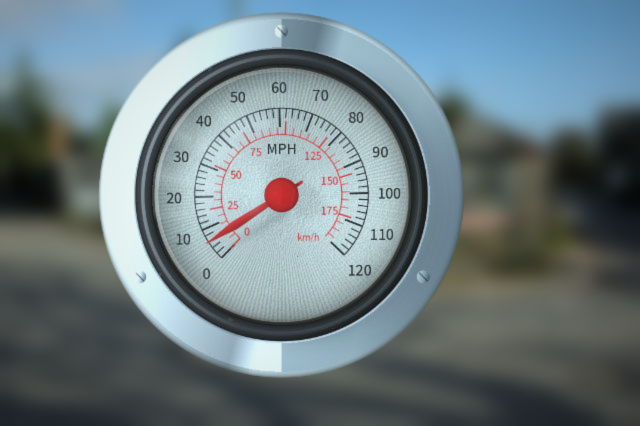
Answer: 6 mph
